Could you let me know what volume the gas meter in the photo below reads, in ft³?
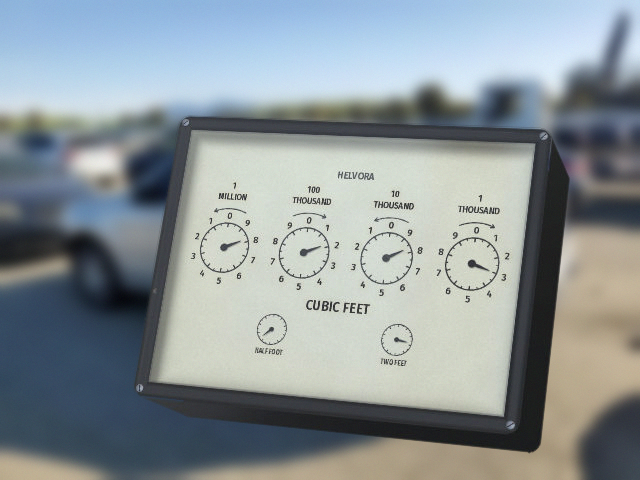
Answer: 818300 ft³
